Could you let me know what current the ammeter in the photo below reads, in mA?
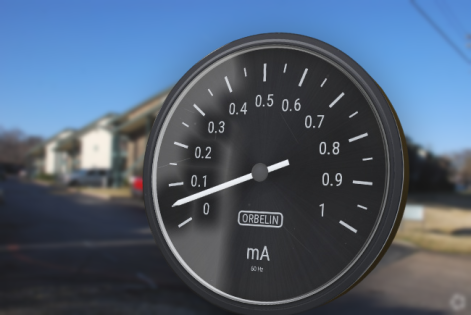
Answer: 0.05 mA
